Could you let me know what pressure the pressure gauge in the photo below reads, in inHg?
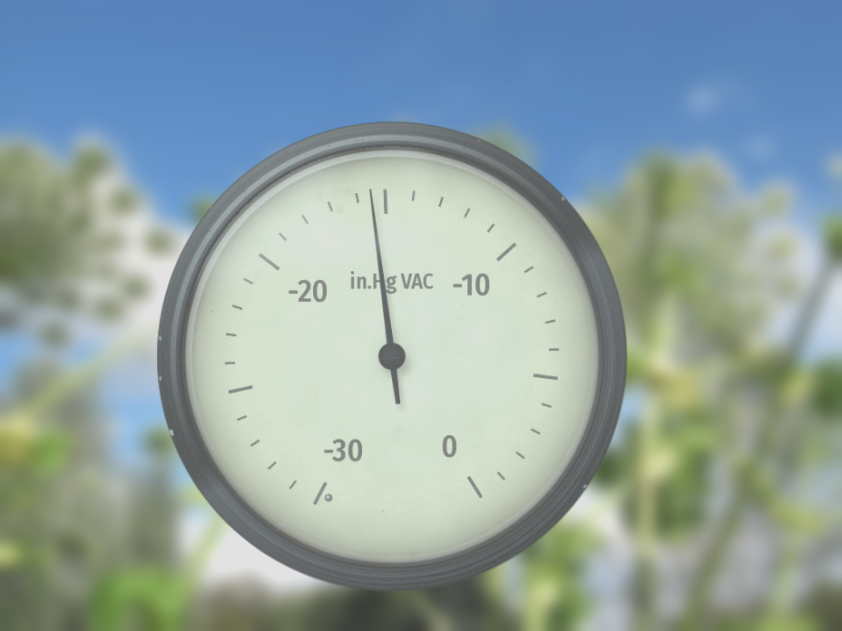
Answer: -15.5 inHg
